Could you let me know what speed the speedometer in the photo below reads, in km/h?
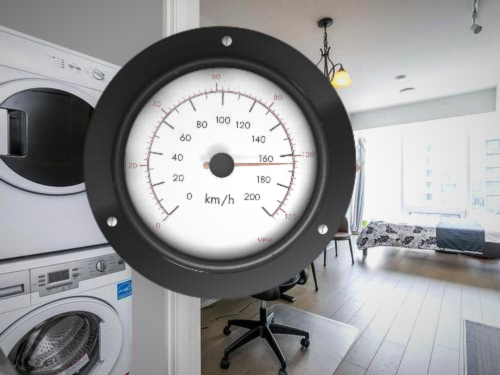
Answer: 165 km/h
